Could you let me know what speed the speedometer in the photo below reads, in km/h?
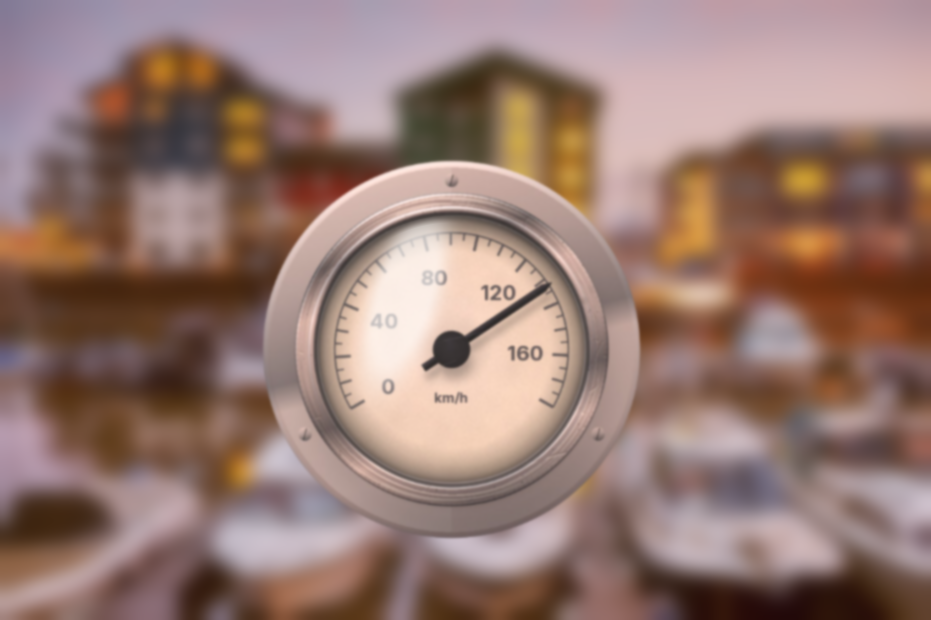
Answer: 132.5 km/h
